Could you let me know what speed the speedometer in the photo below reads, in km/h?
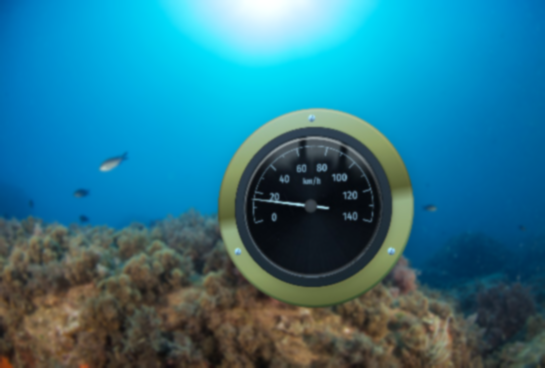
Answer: 15 km/h
